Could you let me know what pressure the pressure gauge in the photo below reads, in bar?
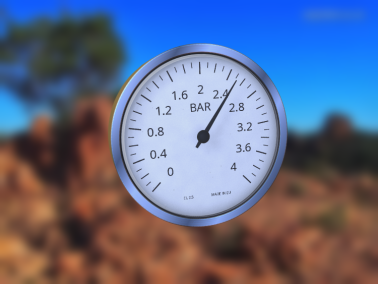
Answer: 2.5 bar
